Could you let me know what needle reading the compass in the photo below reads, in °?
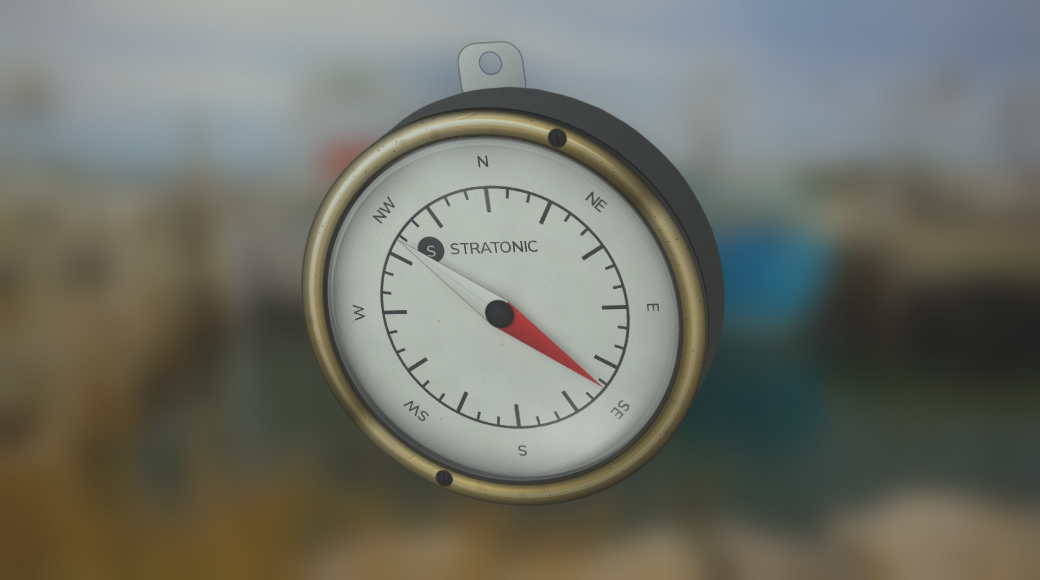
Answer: 130 °
